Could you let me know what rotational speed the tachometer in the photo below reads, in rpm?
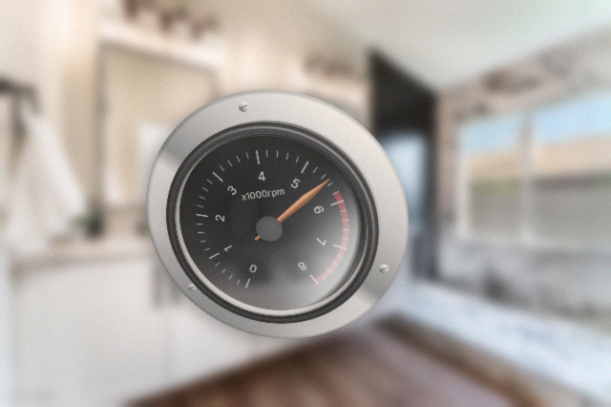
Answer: 5500 rpm
